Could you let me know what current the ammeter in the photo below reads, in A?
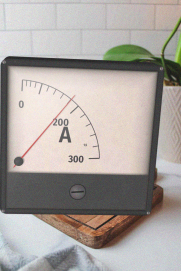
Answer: 180 A
